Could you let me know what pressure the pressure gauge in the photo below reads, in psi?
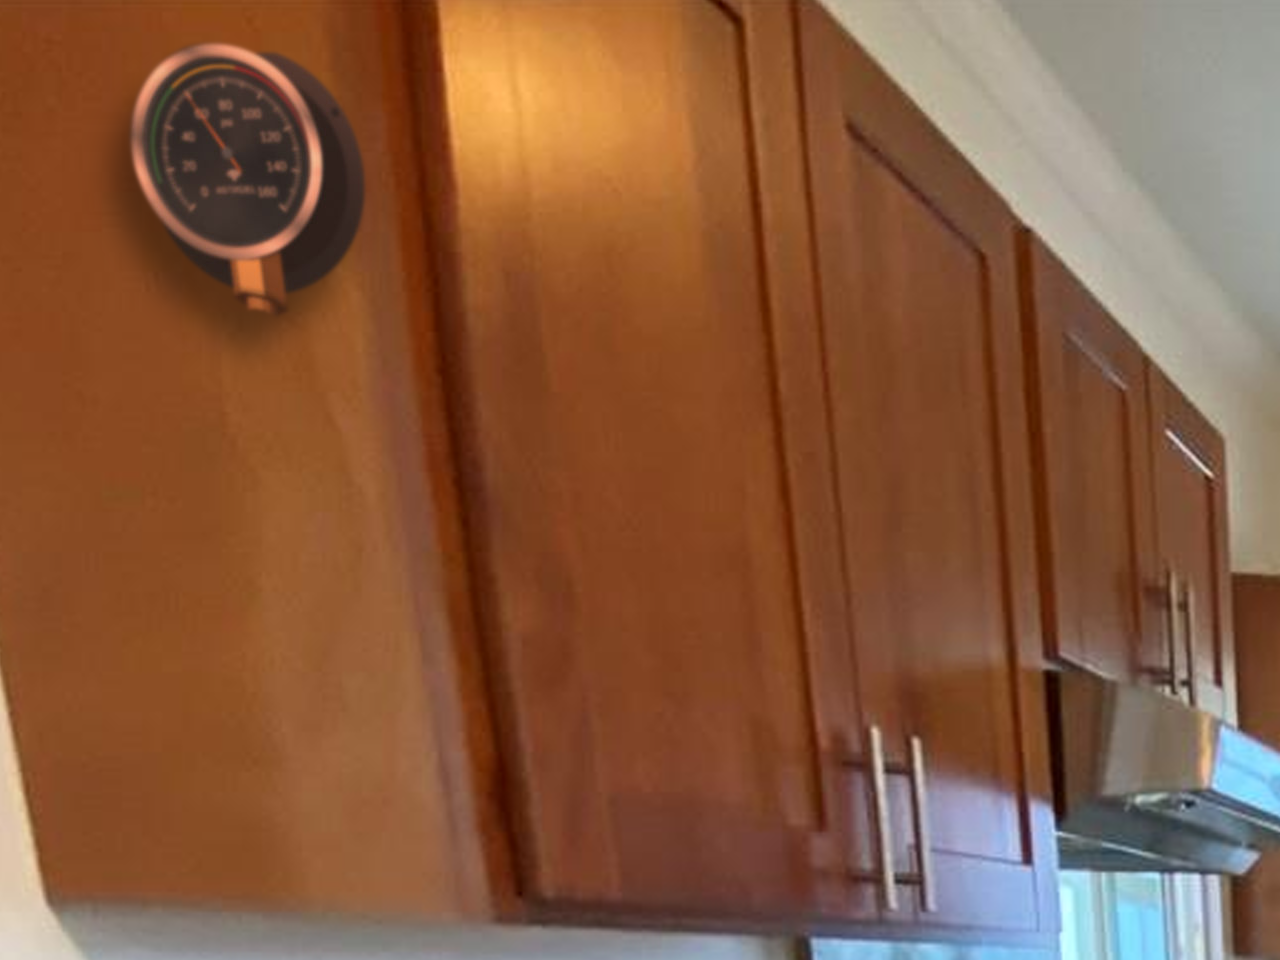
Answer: 60 psi
